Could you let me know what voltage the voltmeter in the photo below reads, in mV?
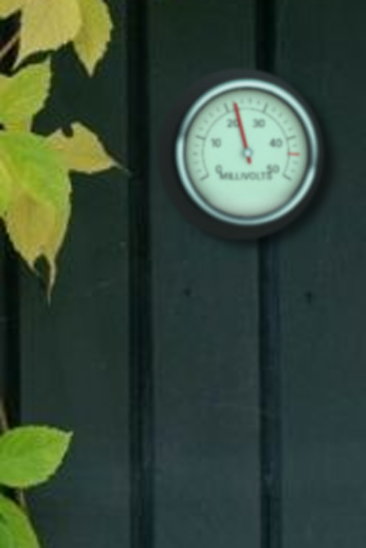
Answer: 22 mV
